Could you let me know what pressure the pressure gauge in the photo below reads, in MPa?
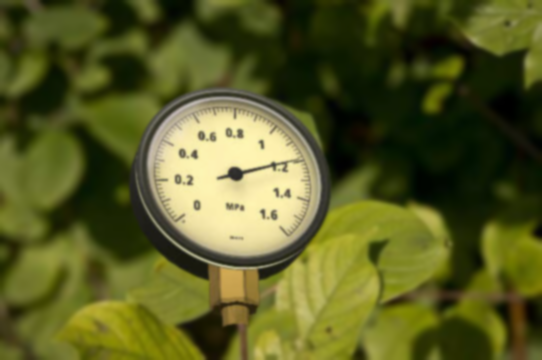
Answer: 1.2 MPa
